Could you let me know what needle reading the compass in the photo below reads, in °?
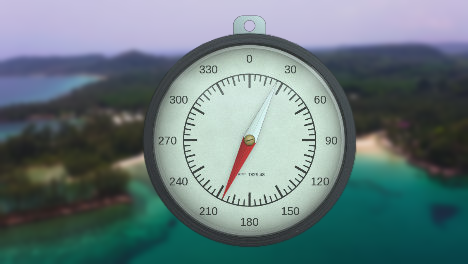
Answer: 205 °
